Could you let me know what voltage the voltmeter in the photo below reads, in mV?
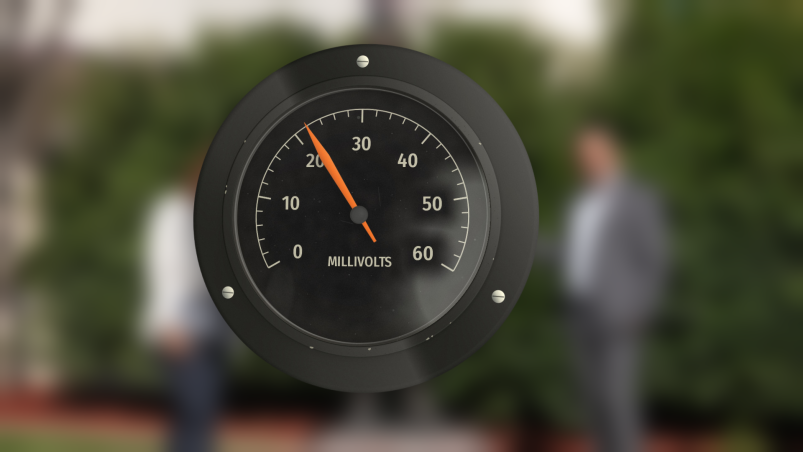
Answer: 22 mV
